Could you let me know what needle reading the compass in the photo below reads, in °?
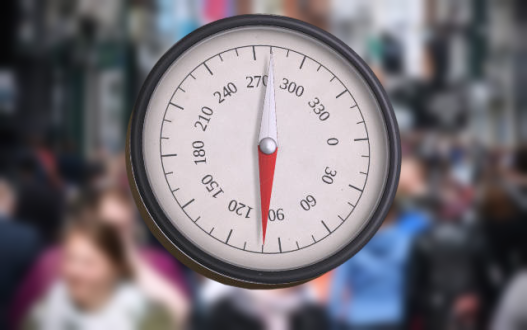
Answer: 100 °
